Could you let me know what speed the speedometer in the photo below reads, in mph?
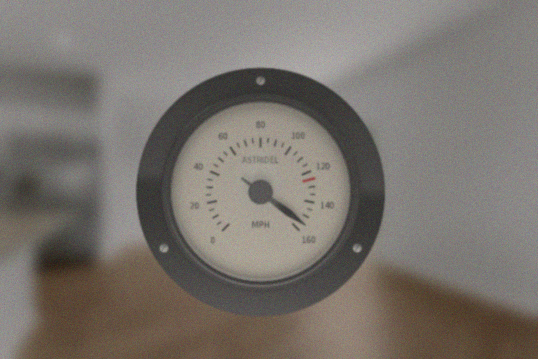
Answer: 155 mph
